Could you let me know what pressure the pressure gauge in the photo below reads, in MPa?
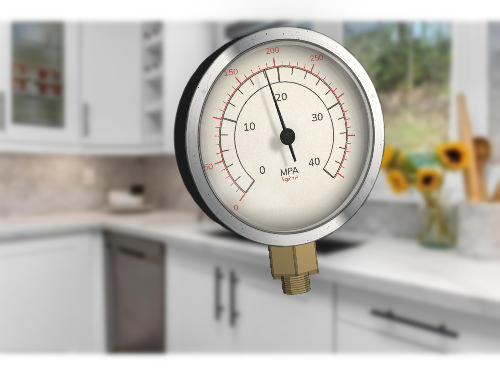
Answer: 18 MPa
